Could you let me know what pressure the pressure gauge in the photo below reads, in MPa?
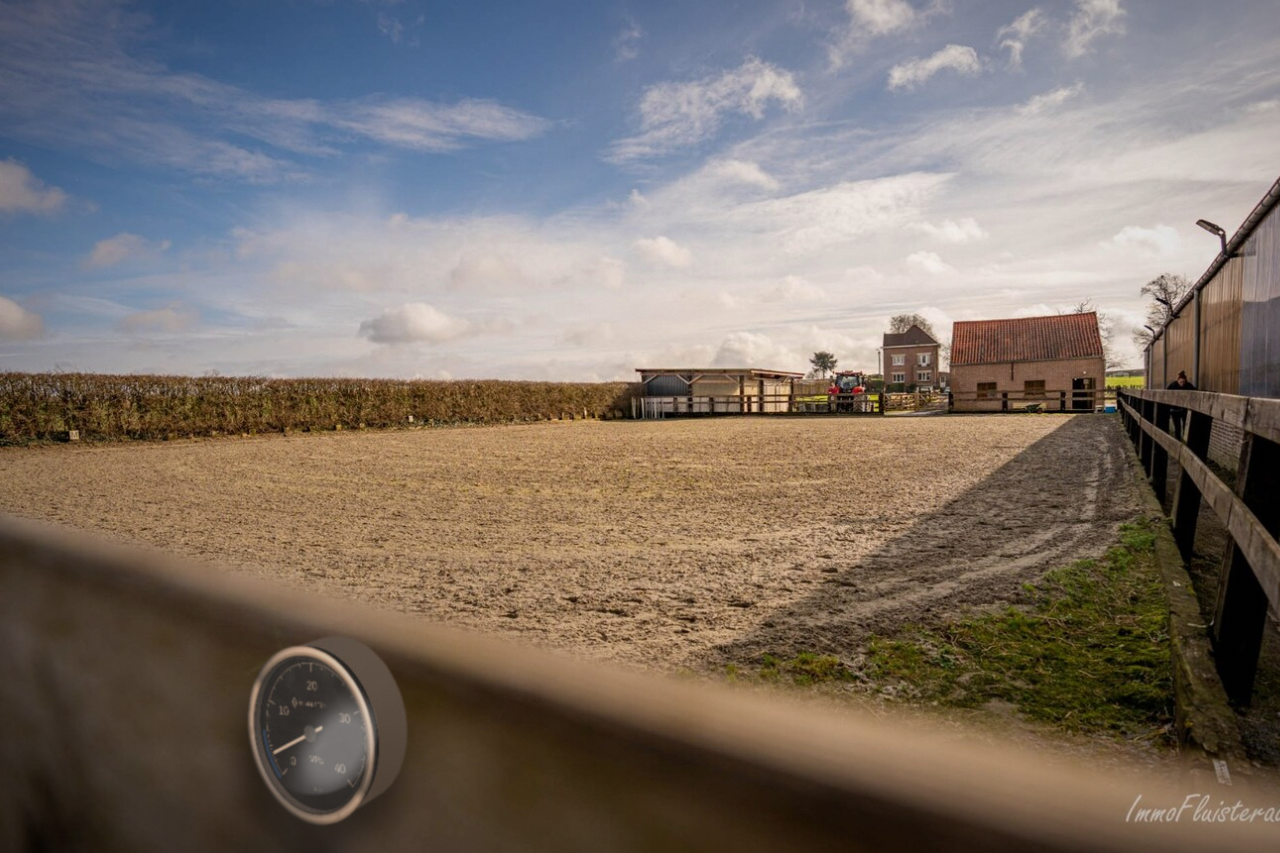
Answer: 3 MPa
